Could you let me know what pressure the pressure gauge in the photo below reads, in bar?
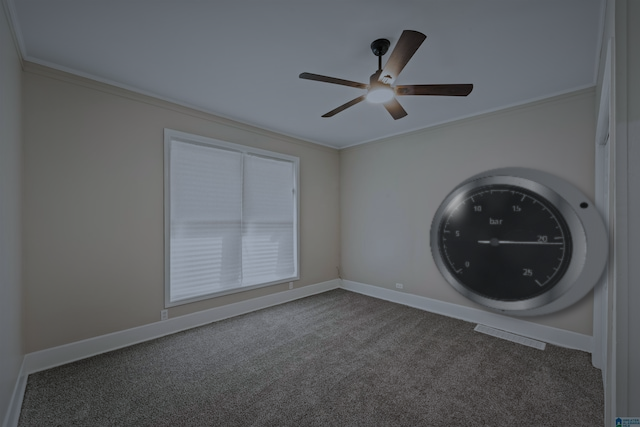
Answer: 20.5 bar
